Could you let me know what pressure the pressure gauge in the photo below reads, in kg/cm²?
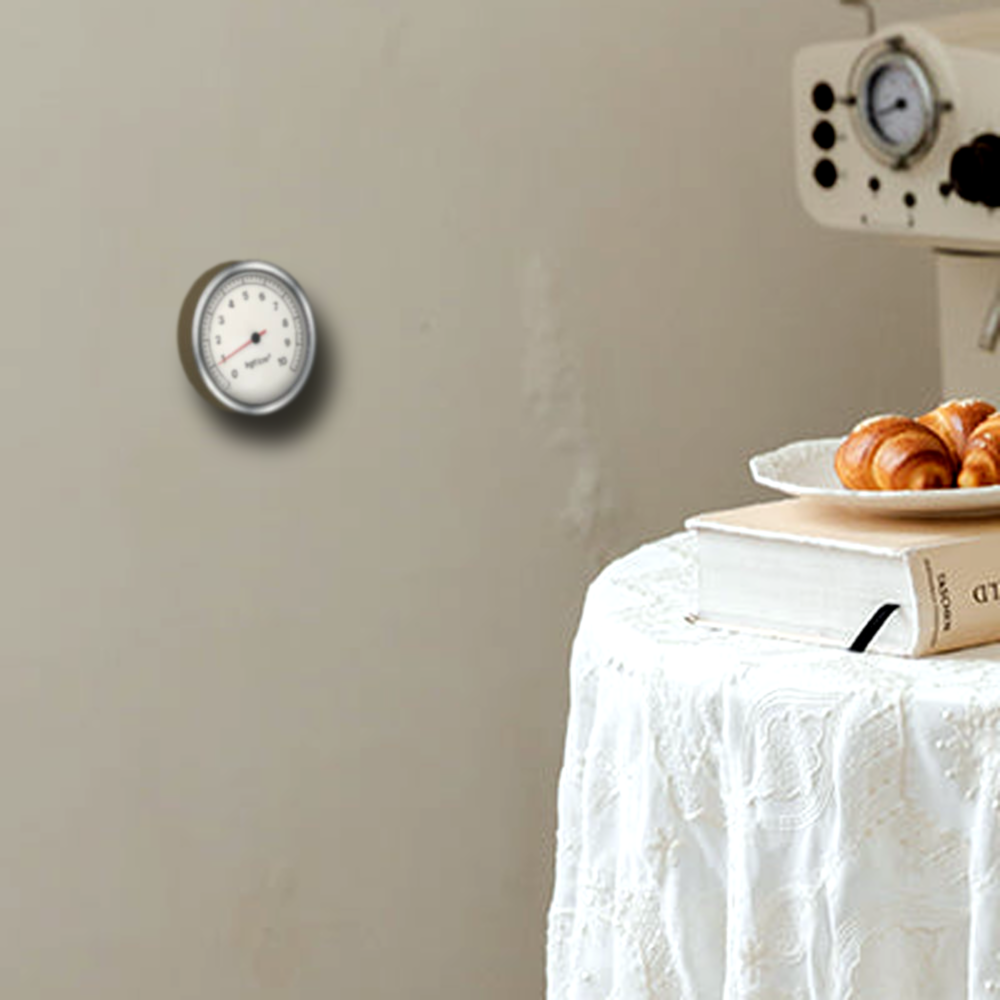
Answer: 1 kg/cm²
